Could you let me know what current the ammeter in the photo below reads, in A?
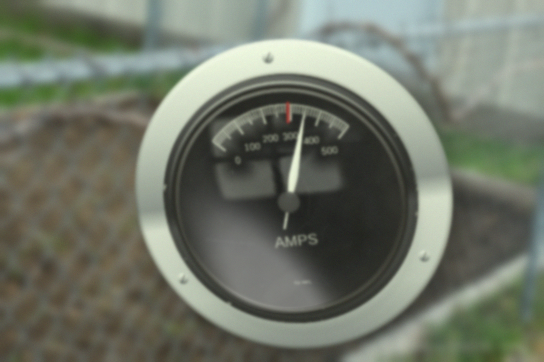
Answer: 350 A
